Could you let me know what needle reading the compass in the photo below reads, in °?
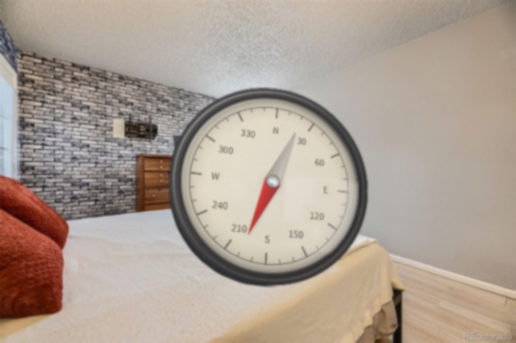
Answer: 200 °
